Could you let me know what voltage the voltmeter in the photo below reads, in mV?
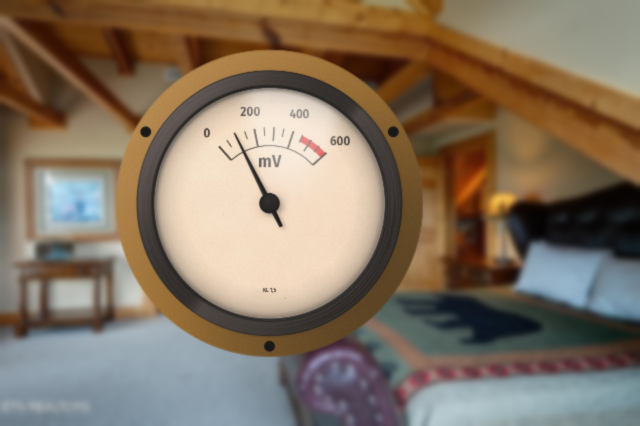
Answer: 100 mV
